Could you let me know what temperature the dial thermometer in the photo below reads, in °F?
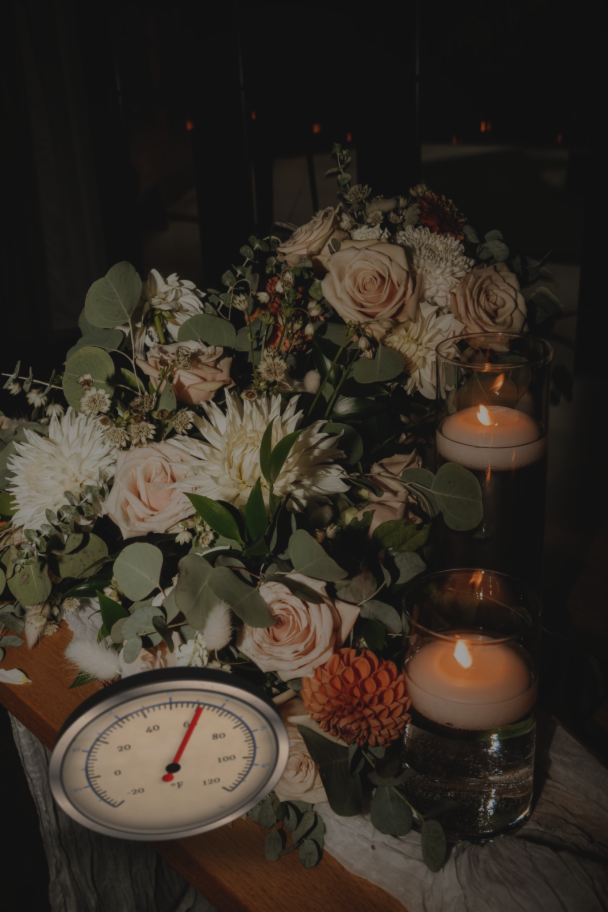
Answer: 60 °F
